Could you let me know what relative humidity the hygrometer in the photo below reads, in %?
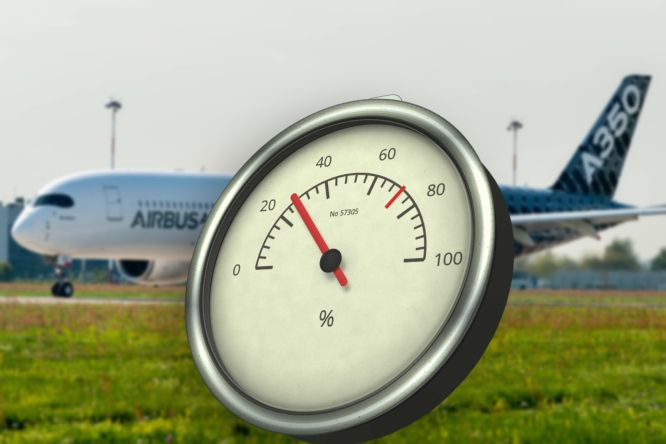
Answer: 28 %
